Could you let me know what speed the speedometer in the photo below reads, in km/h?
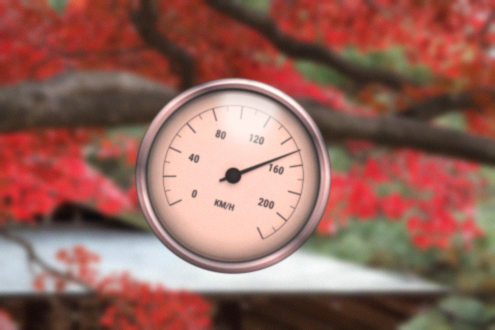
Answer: 150 km/h
